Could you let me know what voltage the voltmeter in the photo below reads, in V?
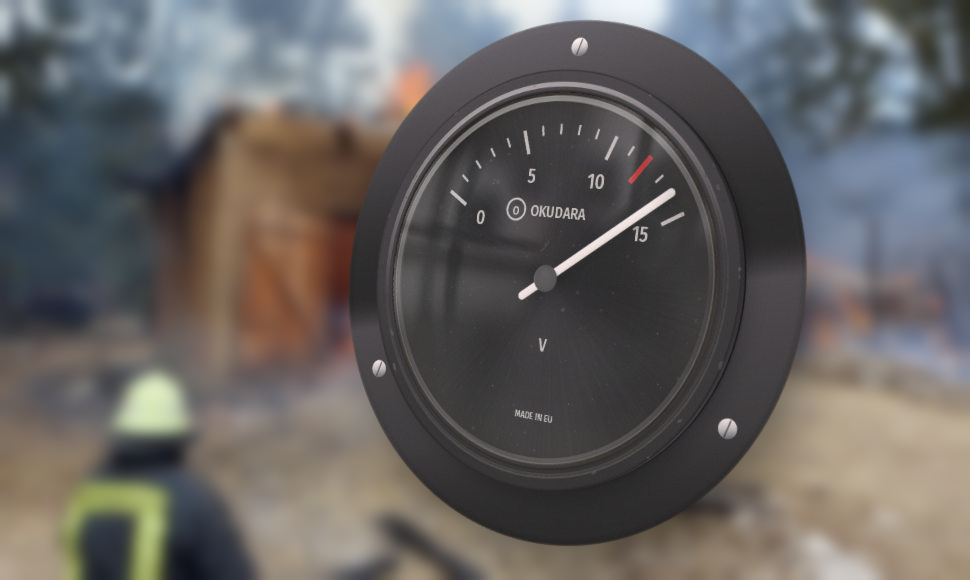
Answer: 14 V
